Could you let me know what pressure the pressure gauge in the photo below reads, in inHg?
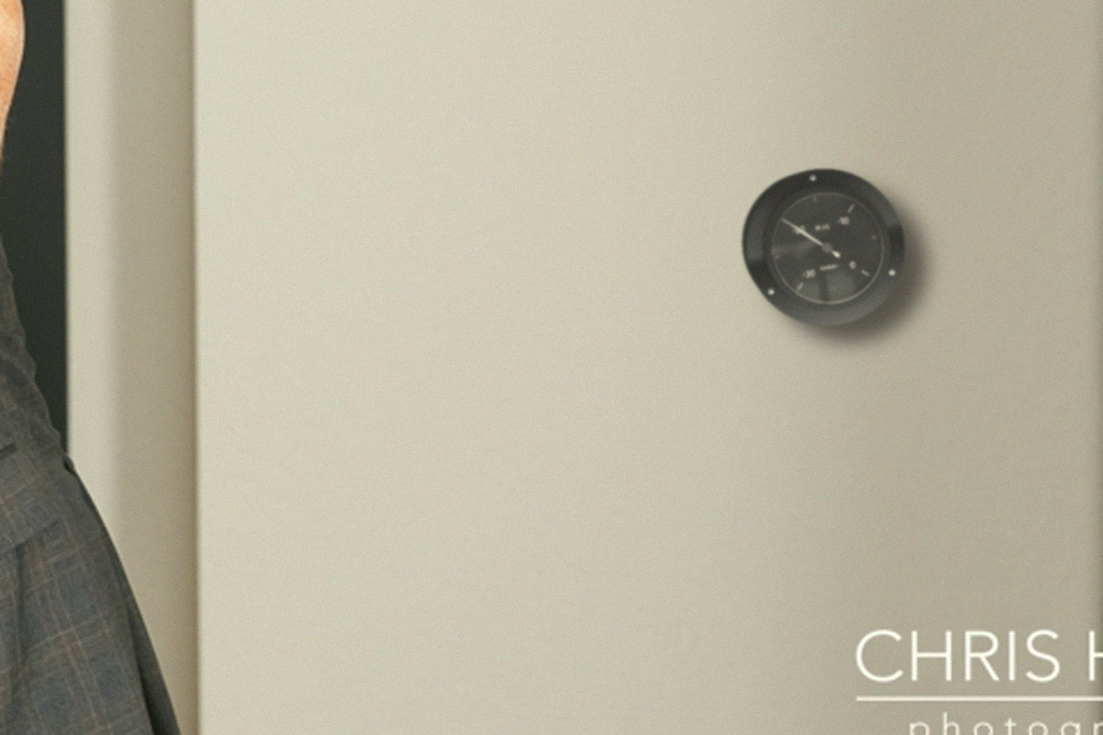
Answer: -20 inHg
